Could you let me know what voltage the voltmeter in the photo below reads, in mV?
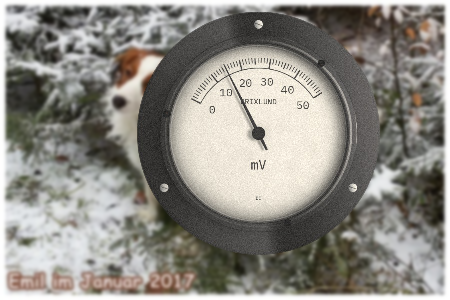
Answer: 15 mV
